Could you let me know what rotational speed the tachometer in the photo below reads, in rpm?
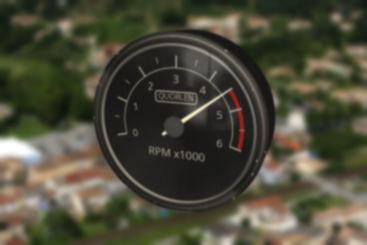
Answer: 4500 rpm
